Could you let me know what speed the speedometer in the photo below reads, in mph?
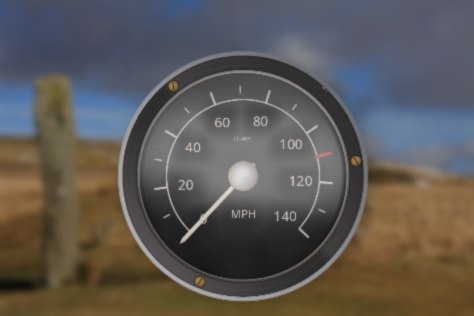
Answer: 0 mph
